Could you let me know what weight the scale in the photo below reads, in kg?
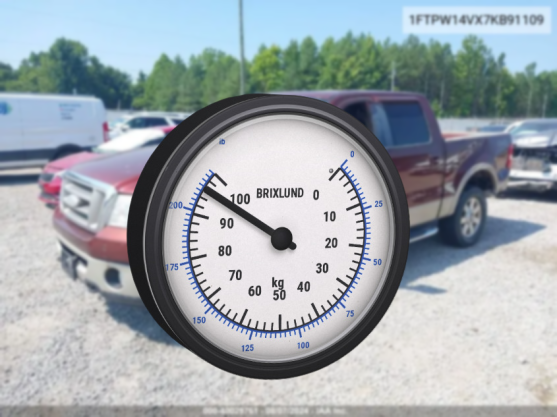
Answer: 96 kg
